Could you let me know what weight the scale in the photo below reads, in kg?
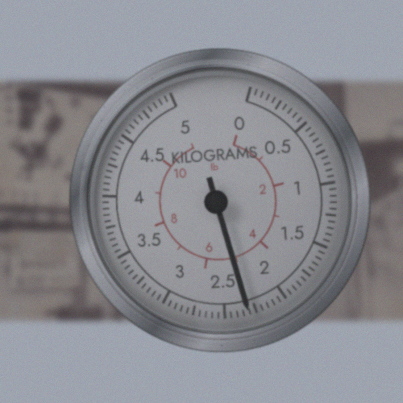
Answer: 2.3 kg
